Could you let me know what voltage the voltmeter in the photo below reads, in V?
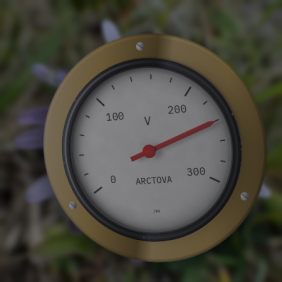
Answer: 240 V
